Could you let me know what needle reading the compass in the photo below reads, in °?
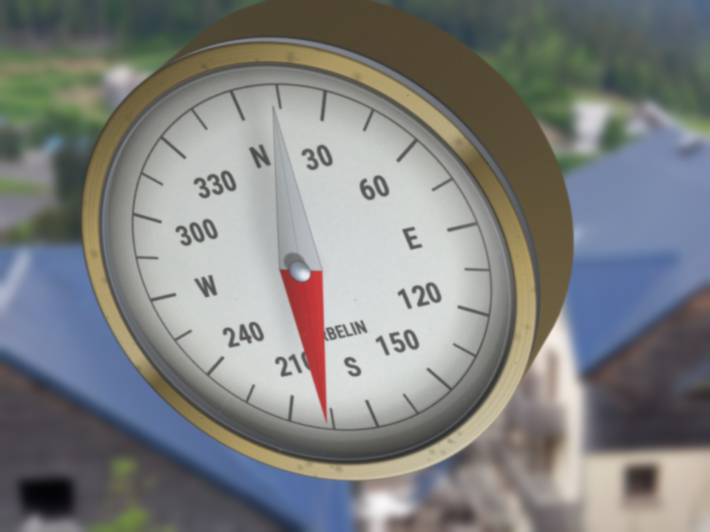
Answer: 195 °
